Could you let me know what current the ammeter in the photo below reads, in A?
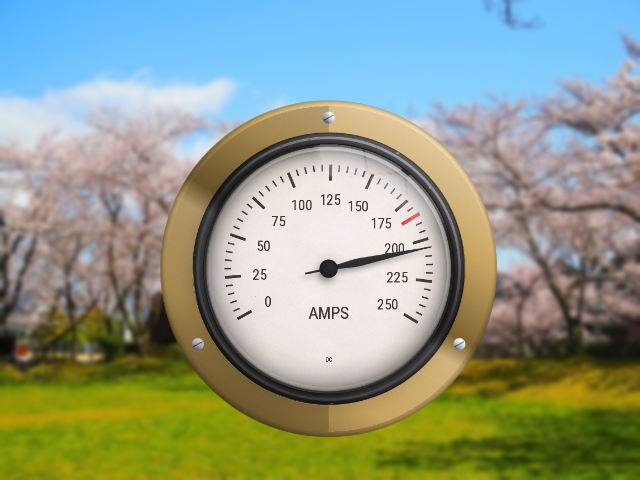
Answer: 205 A
